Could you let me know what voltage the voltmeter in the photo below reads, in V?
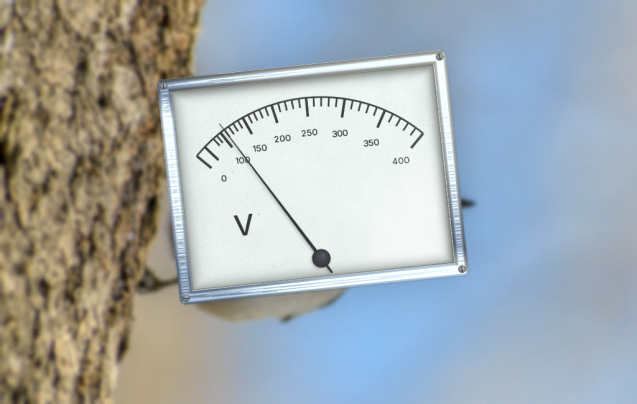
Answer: 110 V
